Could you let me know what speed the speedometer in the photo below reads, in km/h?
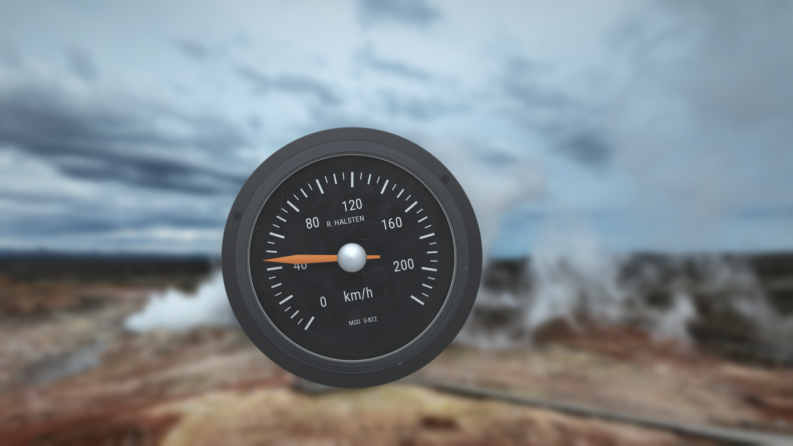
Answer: 45 km/h
